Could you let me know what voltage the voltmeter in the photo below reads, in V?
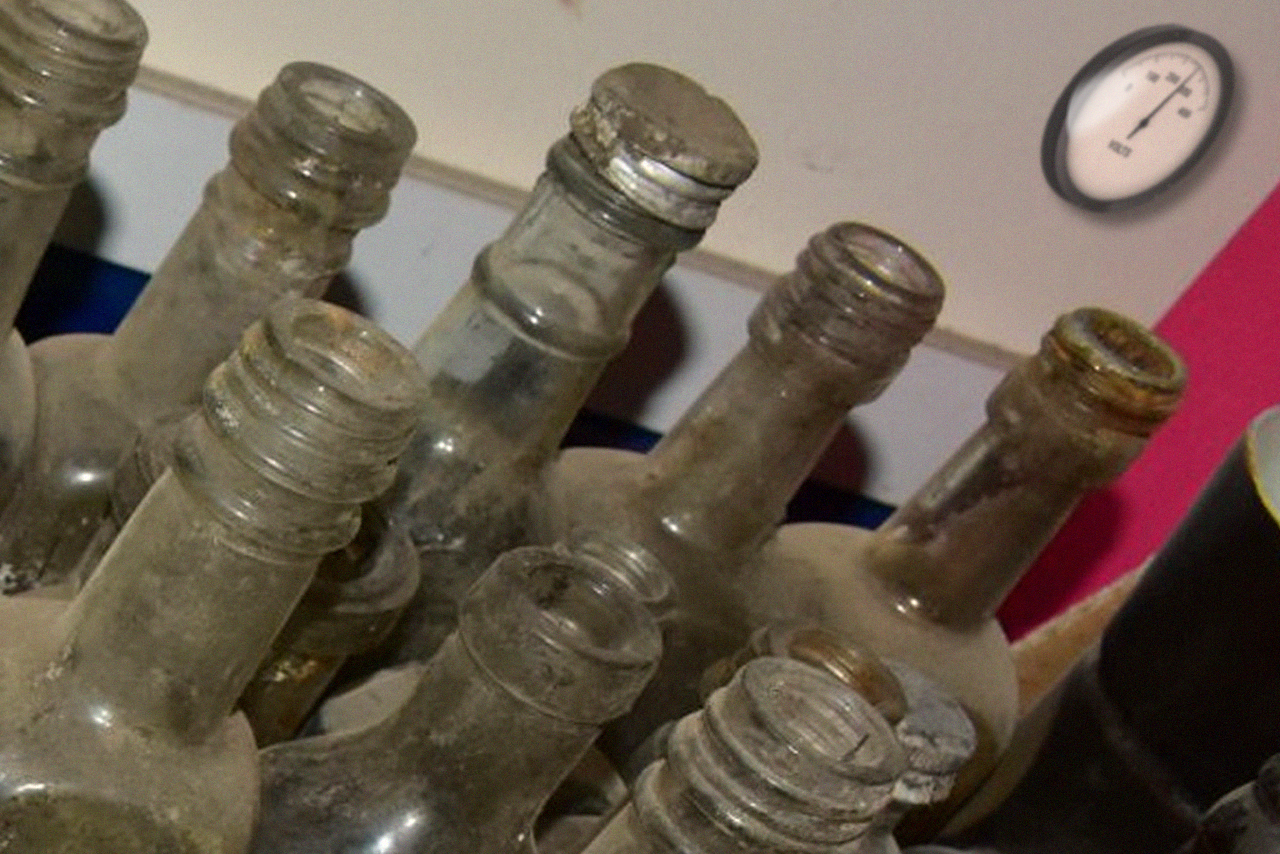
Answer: 250 V
